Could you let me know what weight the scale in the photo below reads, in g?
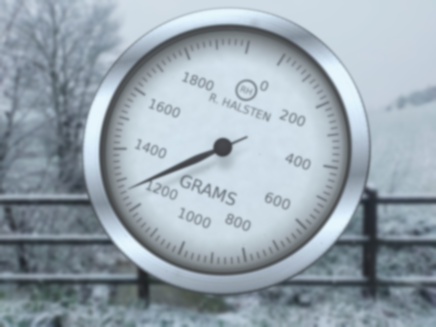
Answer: 1260 g
